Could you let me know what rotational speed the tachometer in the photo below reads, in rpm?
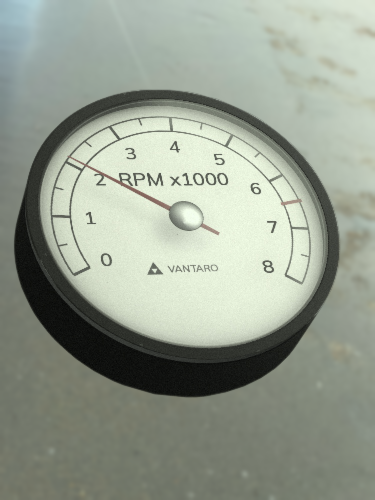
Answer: 2000 rpm
